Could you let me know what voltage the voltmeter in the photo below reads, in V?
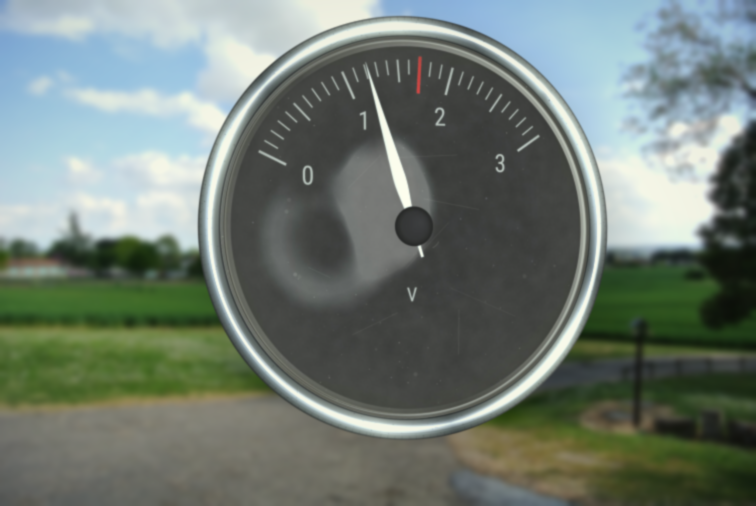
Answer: 1.2 V
